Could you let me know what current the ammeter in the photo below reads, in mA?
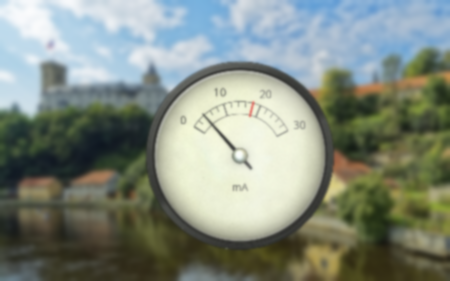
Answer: 4 mA
